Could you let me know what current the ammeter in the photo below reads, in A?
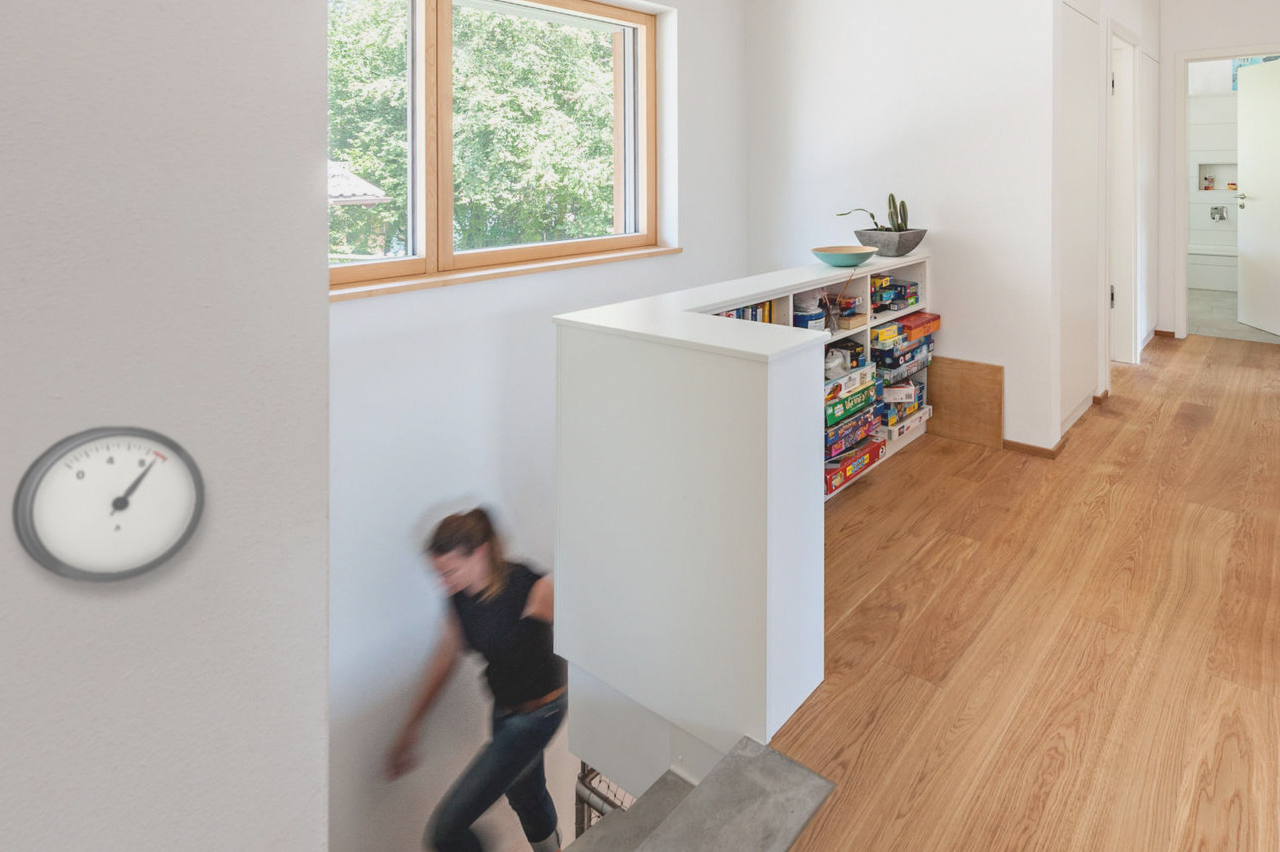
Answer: 9 A
